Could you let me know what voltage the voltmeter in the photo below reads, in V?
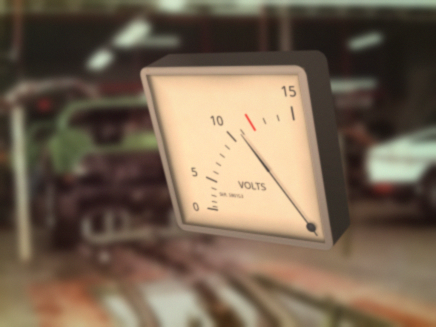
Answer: 11 V
